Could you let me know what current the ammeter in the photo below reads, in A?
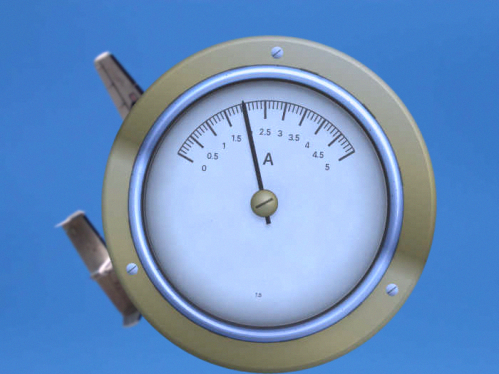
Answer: 2 A
